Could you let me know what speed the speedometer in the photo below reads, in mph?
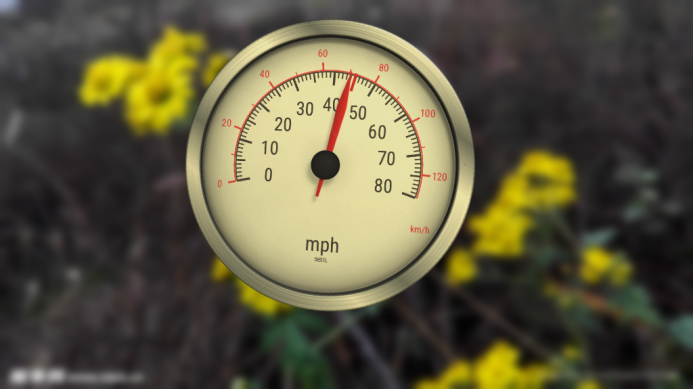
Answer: 44 mph
